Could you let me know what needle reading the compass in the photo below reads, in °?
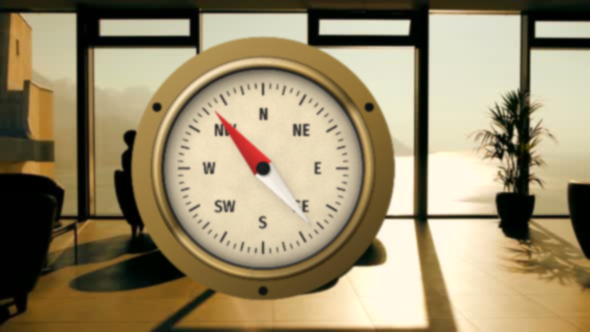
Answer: 320 °
